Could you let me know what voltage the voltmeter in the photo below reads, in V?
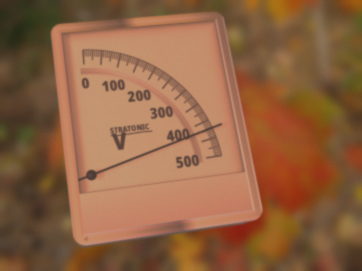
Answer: 425 V
